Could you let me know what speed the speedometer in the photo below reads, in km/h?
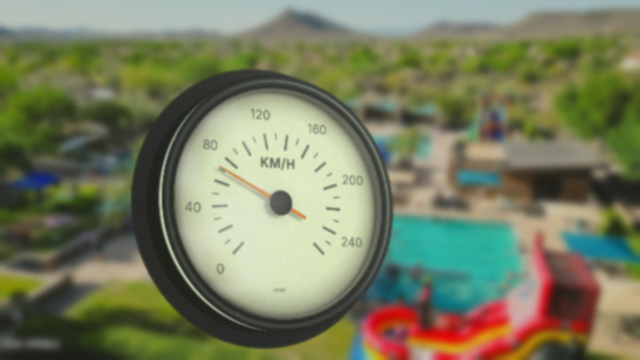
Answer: 70 km/h
